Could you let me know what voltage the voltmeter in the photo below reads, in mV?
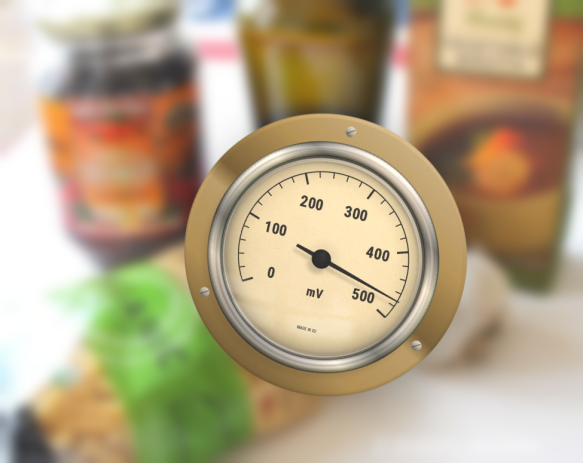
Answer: 470 mV
